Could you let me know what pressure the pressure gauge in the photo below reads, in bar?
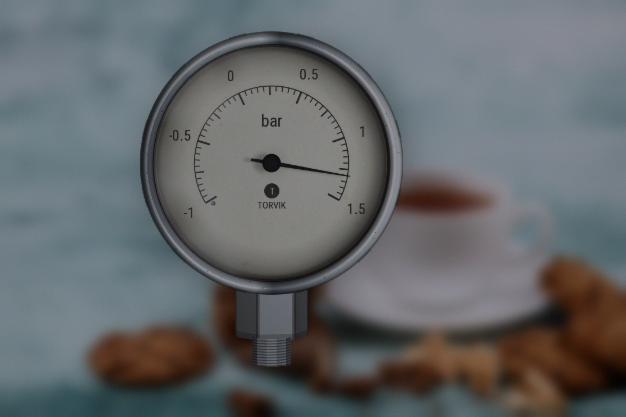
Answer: 1.3 bar
